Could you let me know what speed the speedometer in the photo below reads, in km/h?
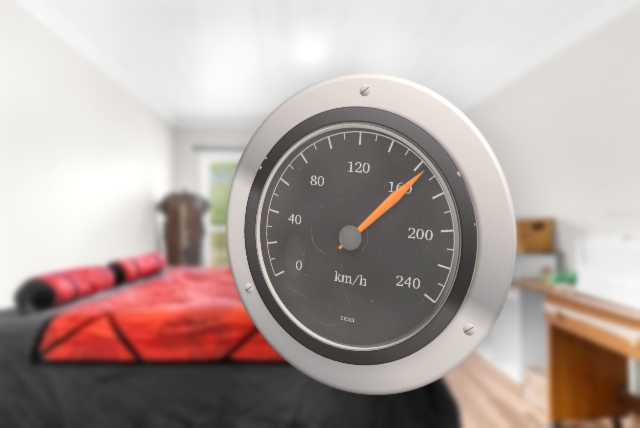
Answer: 165 km/h
